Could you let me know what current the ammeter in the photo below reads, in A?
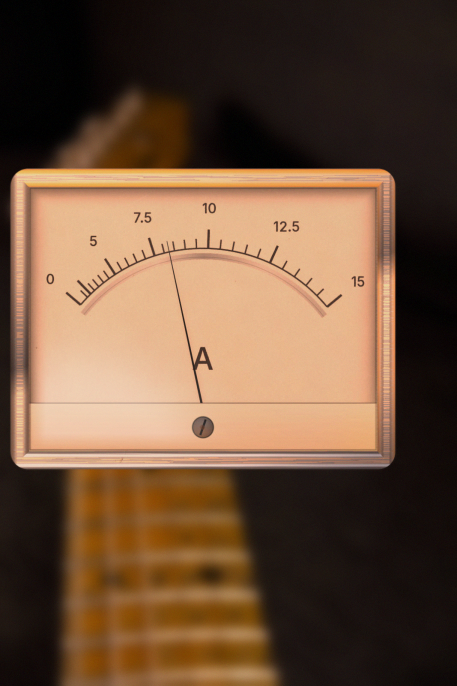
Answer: 8.25 A
